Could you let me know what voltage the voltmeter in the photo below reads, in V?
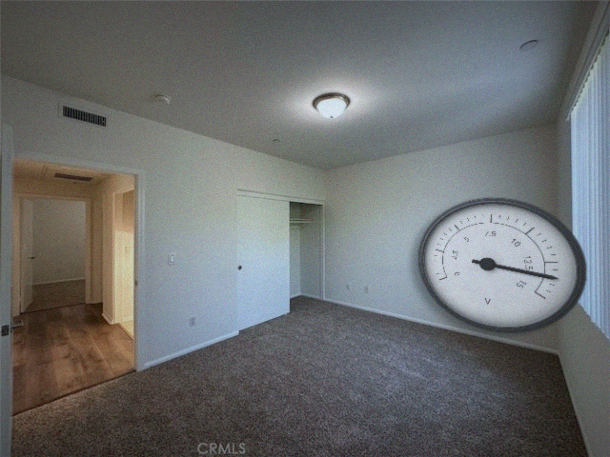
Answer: 13.5 V
